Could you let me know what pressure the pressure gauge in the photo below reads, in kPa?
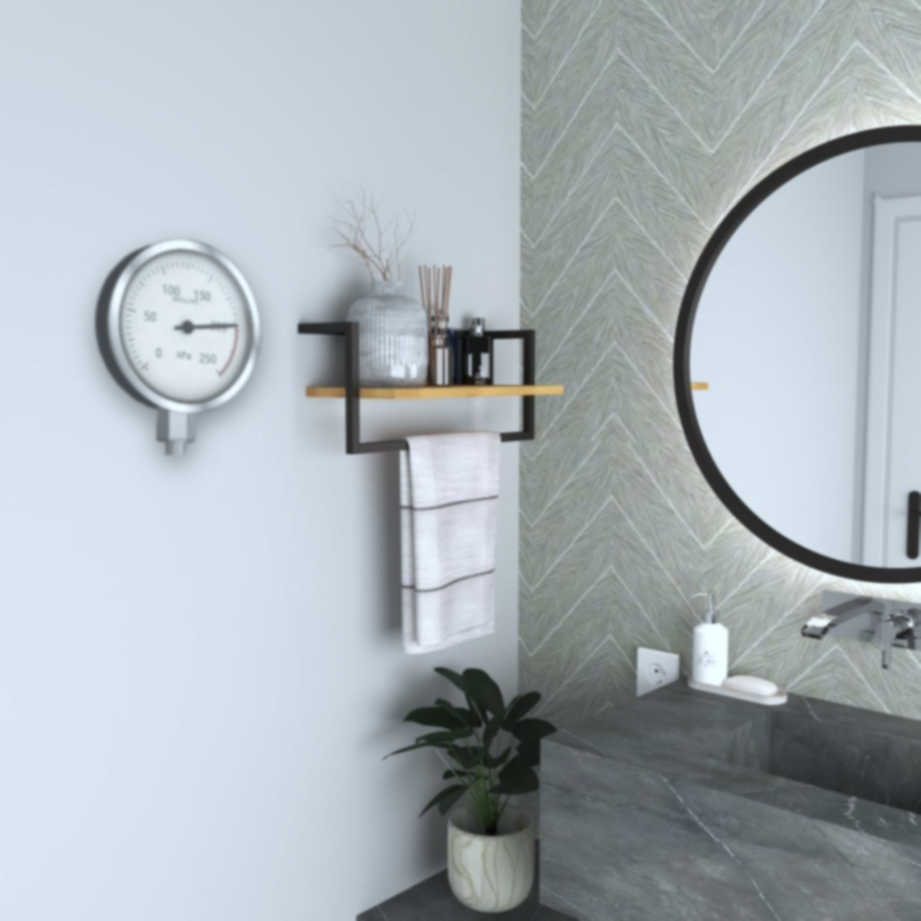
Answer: 200 kPa
